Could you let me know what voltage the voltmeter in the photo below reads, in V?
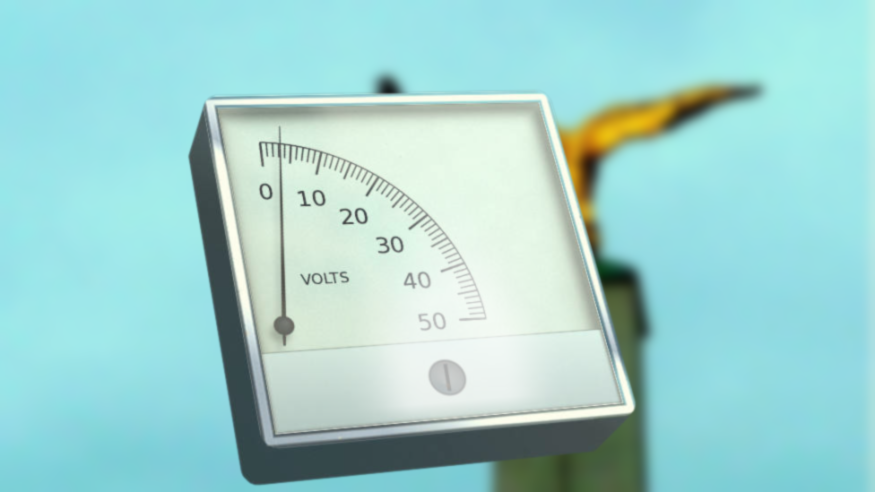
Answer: 3 V
